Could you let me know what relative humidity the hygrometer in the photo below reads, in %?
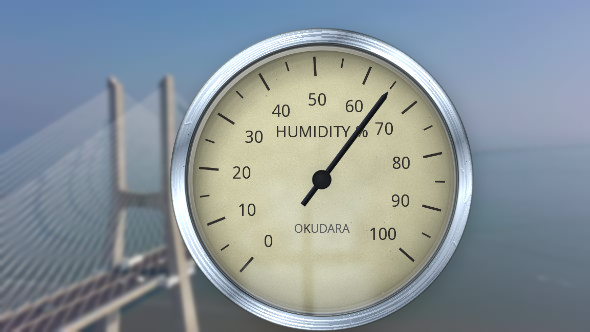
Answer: 65 %
